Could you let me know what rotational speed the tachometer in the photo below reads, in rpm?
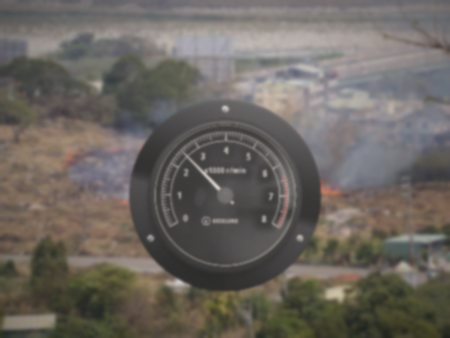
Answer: 2500 rpm
